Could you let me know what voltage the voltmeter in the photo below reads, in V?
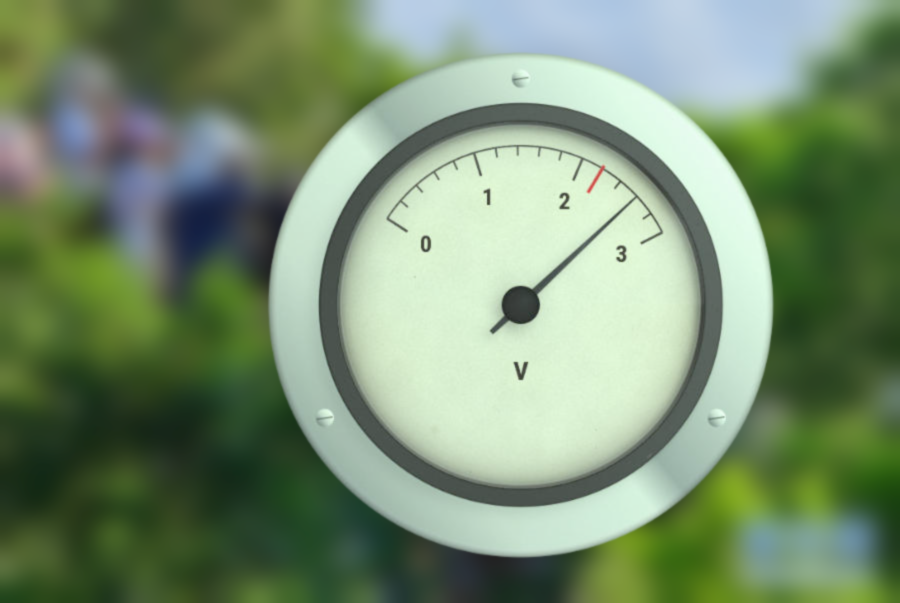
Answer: 2.6 V
